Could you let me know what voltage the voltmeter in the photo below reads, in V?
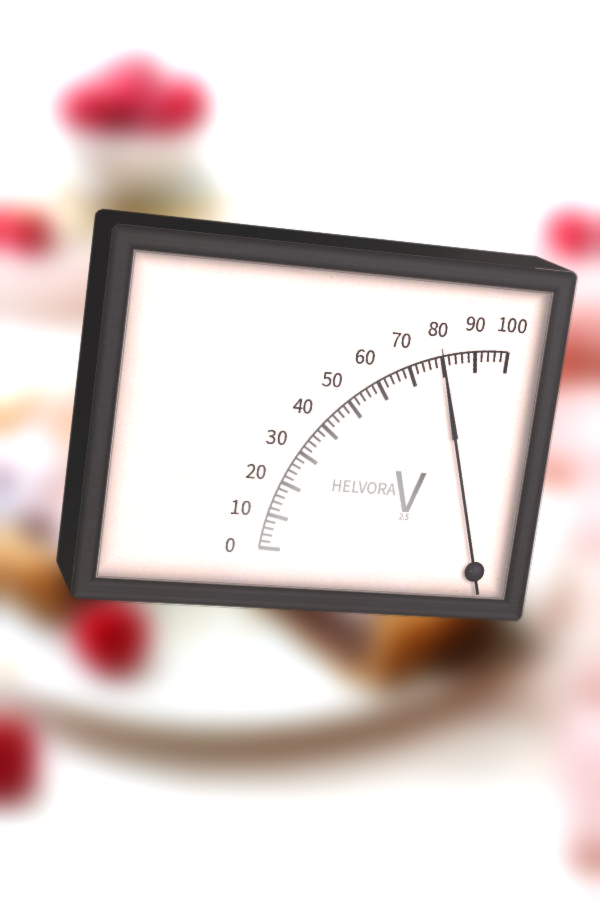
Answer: 80 V
